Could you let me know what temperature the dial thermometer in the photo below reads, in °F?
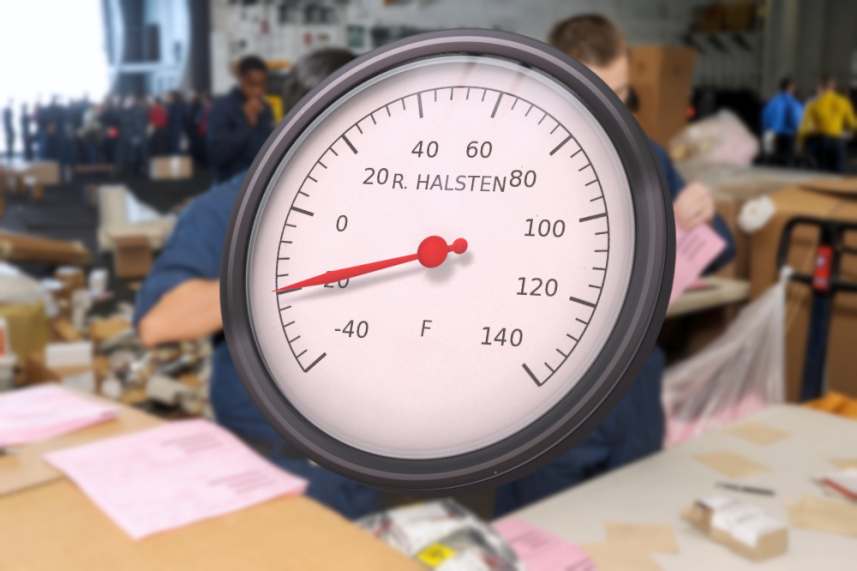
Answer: -20 °F
